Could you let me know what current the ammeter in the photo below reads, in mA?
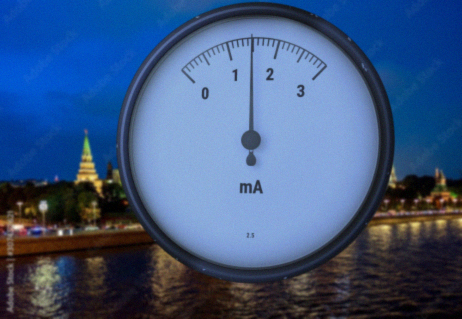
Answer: 1.5 mA
